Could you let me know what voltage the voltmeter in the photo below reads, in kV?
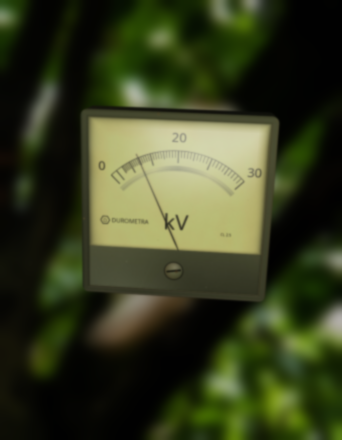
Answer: 12.5 kV
